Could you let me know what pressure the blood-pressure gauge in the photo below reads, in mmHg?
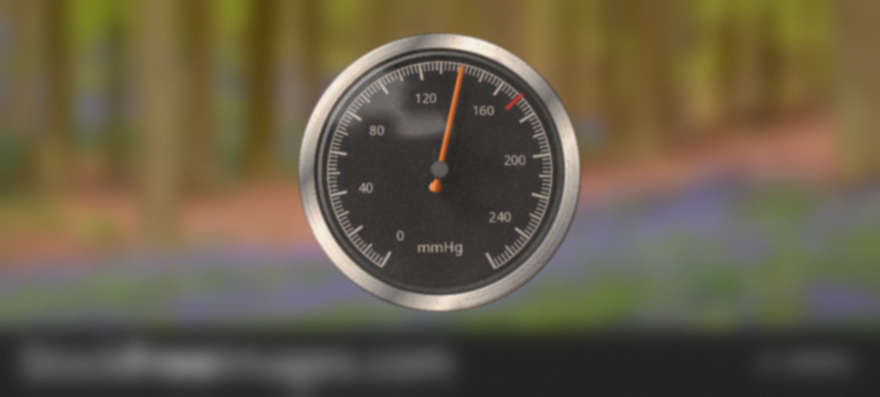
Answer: 140 mmHg
